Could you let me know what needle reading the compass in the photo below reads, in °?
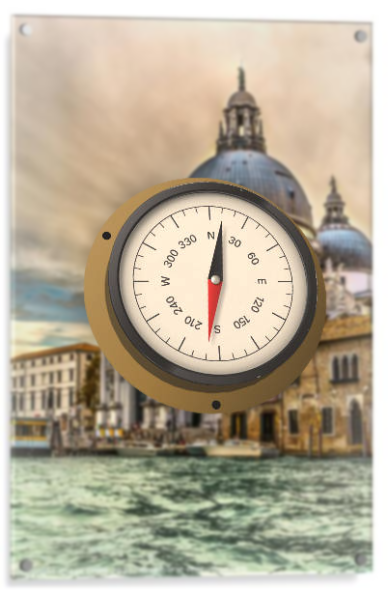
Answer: 190 °
